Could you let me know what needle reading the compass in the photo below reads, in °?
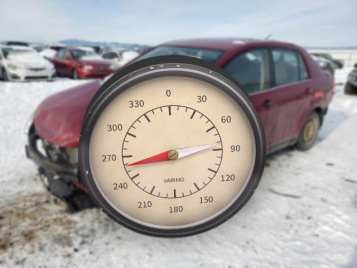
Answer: 260 °
